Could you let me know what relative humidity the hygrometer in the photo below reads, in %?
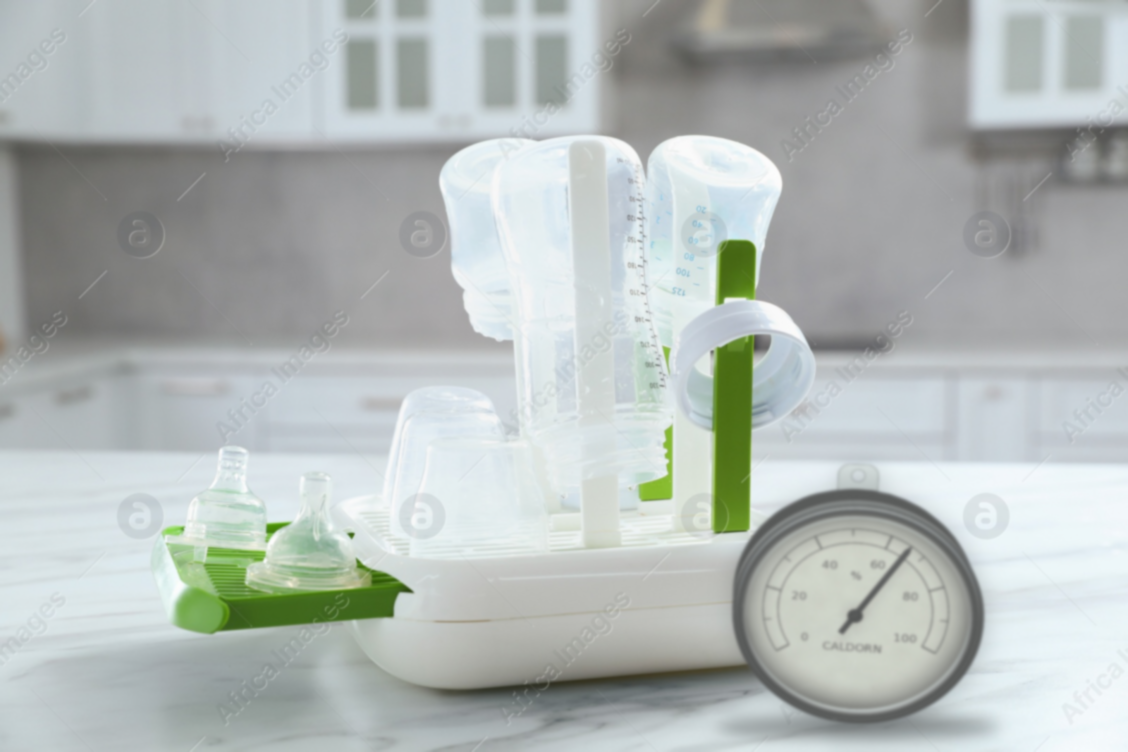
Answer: 65 %
